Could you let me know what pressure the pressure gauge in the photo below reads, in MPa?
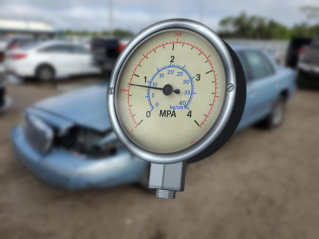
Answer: 0.8 MPa
